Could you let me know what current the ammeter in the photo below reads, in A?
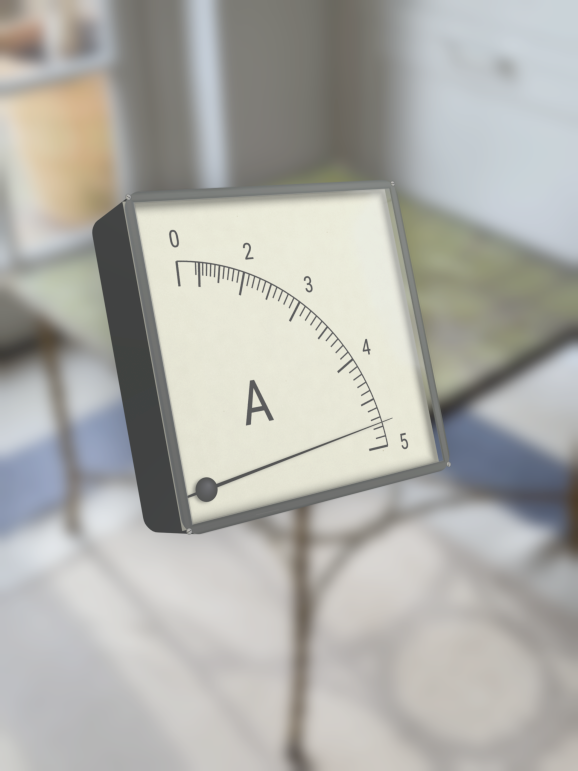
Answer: 4.75 A
